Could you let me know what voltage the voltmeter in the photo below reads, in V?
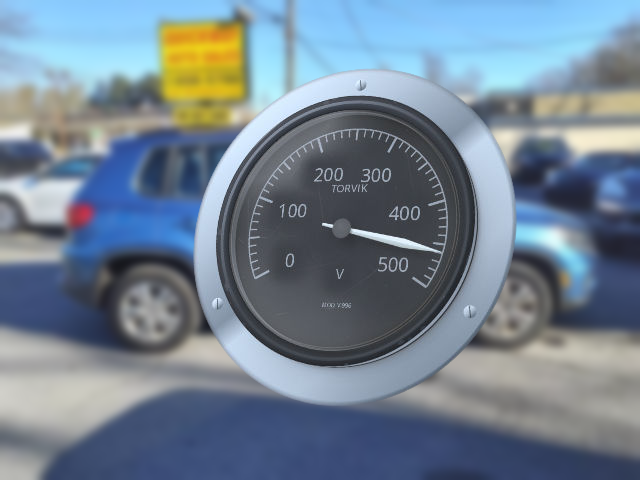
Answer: 460 V
